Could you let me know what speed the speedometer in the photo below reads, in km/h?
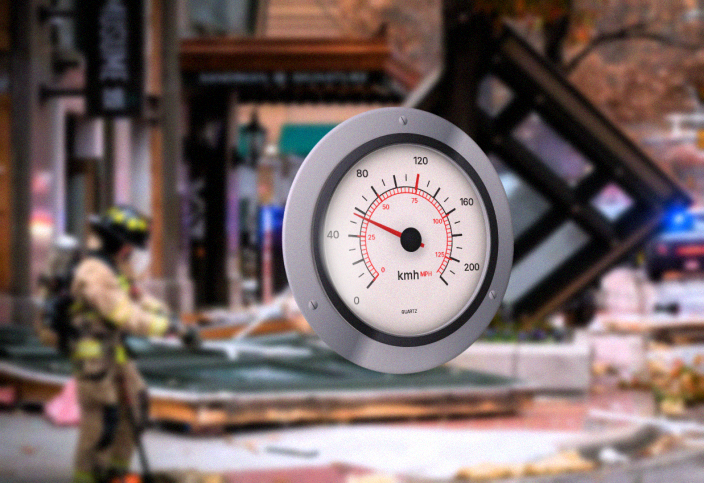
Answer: 55 km/h
